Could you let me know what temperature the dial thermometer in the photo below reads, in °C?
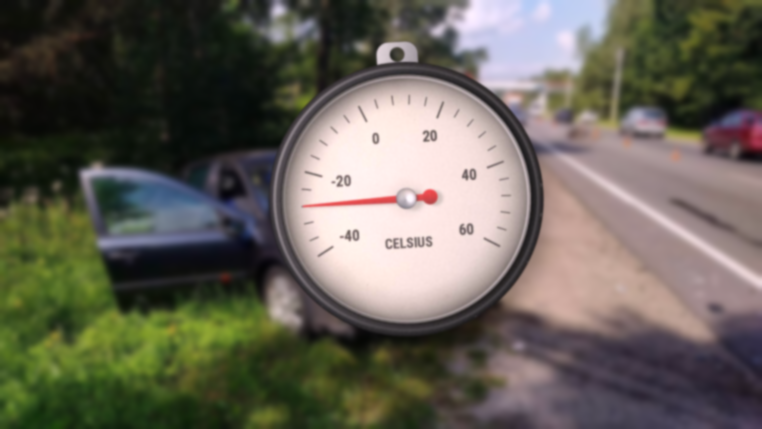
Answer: -28 °C
